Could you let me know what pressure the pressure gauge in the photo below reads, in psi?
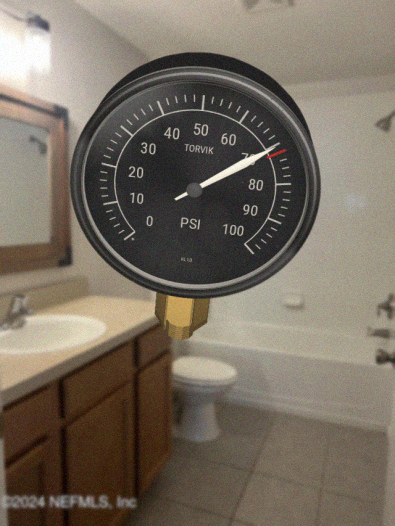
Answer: 70 psi
